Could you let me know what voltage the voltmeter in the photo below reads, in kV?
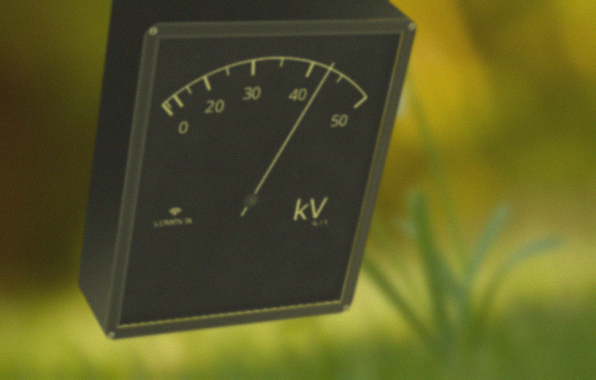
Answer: 42.5 kV
